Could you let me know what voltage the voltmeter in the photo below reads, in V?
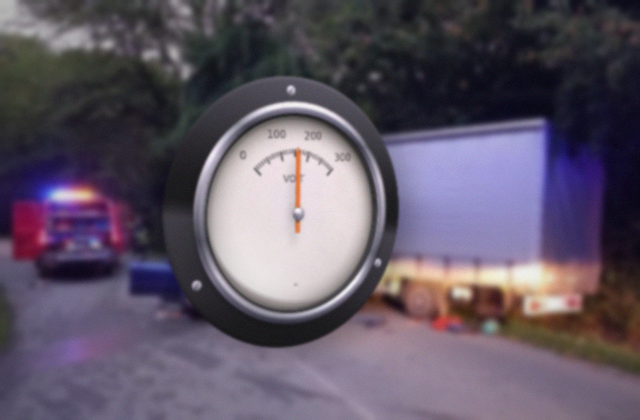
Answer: 150 V
